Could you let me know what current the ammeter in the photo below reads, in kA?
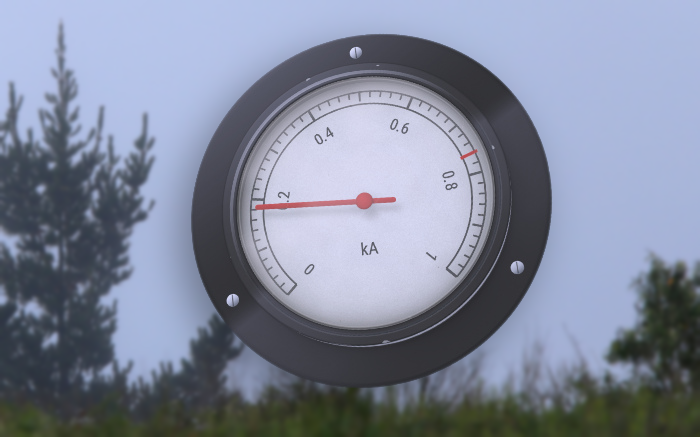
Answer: 0.18 kA
